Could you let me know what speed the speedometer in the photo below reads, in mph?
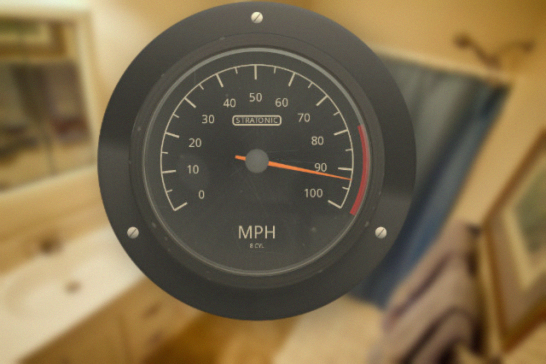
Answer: 92.5 mph
